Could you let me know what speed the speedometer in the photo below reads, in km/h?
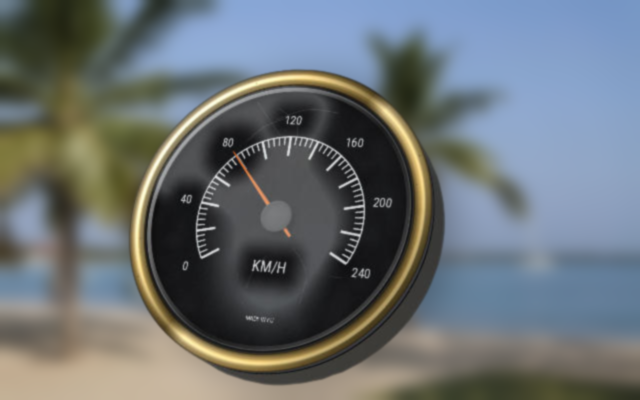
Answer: 80 km/h
